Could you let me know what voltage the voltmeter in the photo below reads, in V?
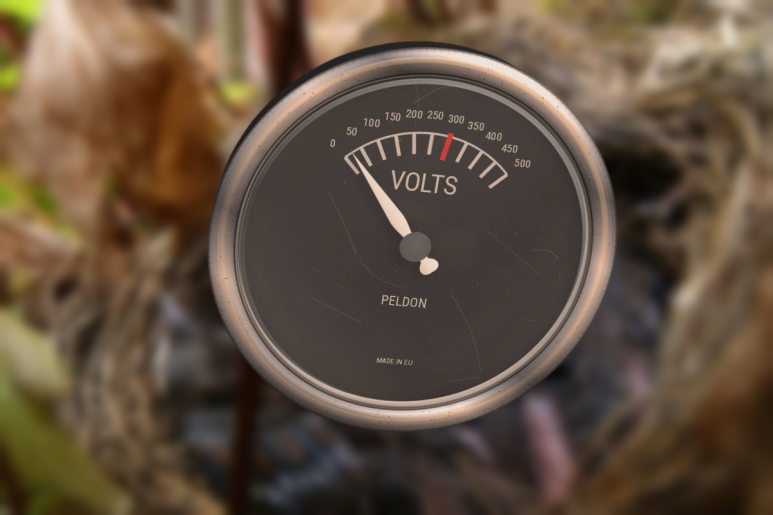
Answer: 25 V
